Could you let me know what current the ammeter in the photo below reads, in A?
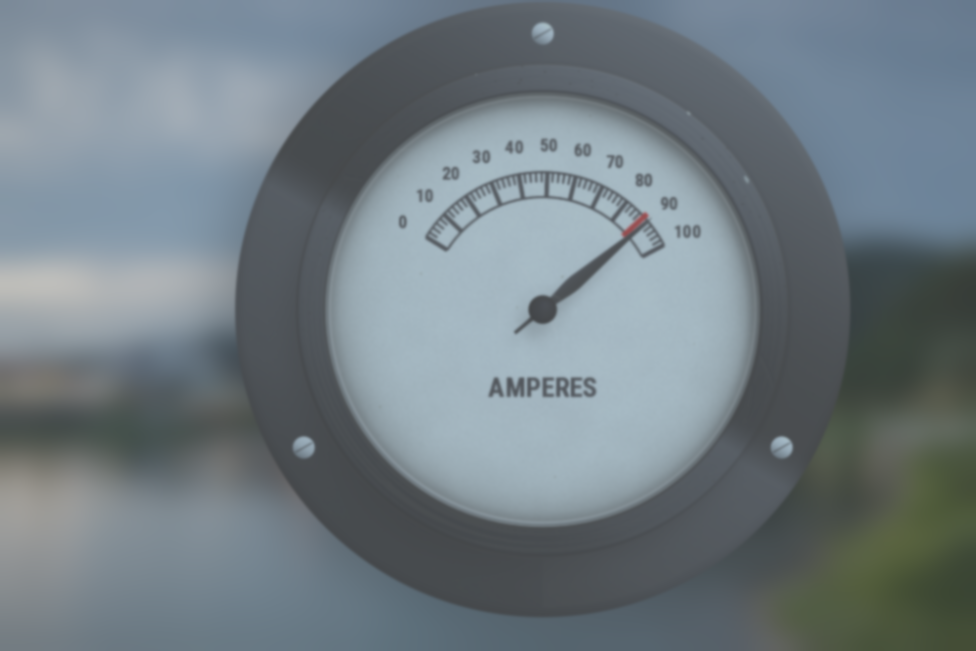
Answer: 90 A
